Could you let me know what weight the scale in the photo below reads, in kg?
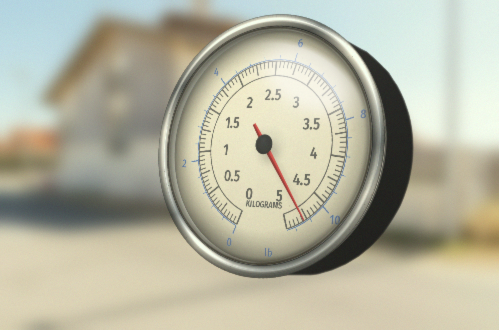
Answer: 4.75 kg
